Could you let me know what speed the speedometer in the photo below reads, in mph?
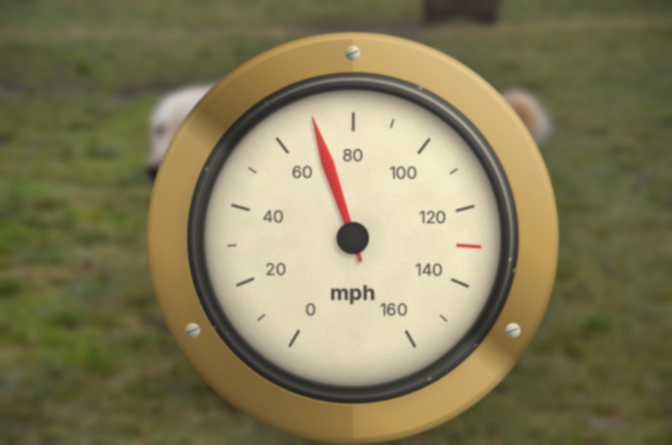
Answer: 70 mph
